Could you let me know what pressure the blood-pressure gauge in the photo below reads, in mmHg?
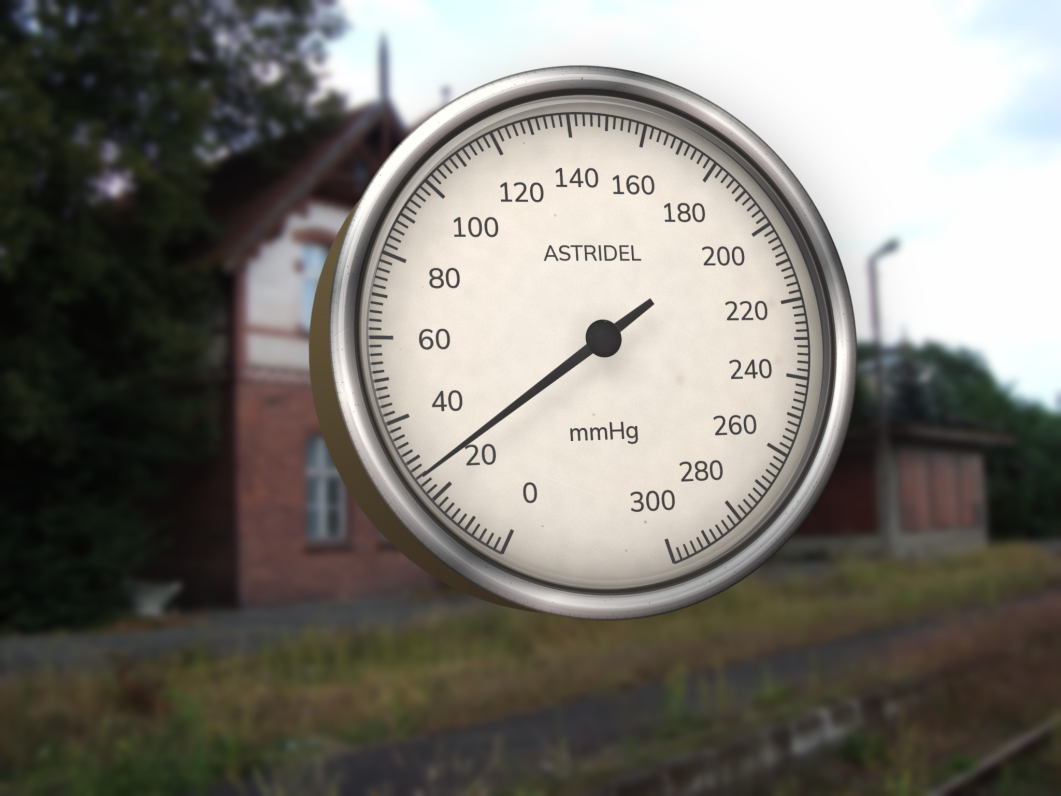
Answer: 26 mmHg
